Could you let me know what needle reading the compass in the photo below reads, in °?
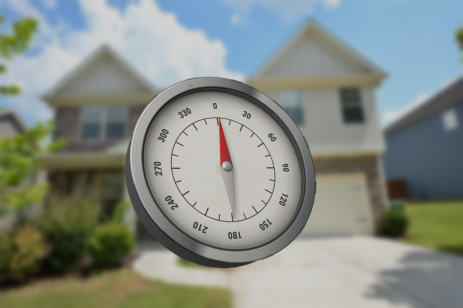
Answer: 0 °
